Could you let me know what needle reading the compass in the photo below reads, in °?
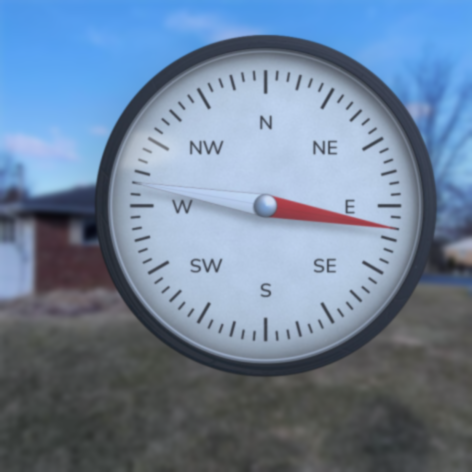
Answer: 100 °
